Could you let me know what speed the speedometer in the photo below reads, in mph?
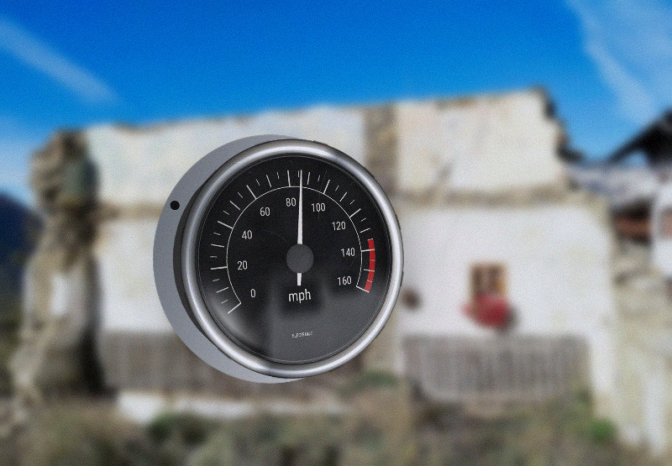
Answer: 85 mph
